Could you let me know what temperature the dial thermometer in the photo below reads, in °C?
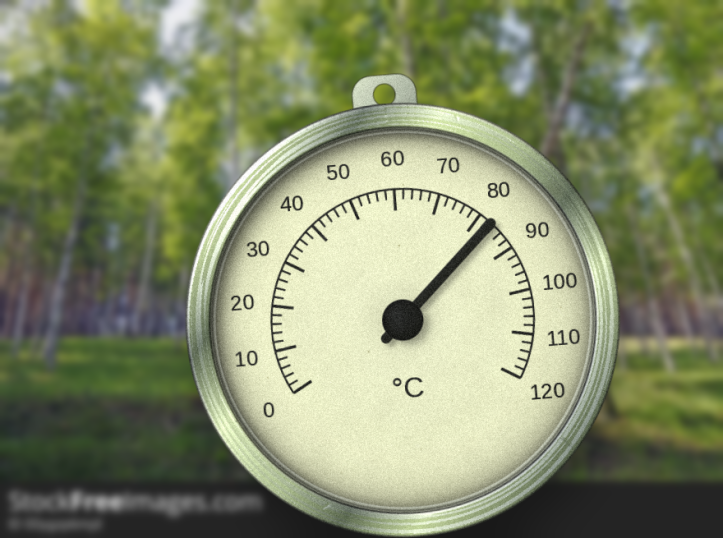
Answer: 83 °C
